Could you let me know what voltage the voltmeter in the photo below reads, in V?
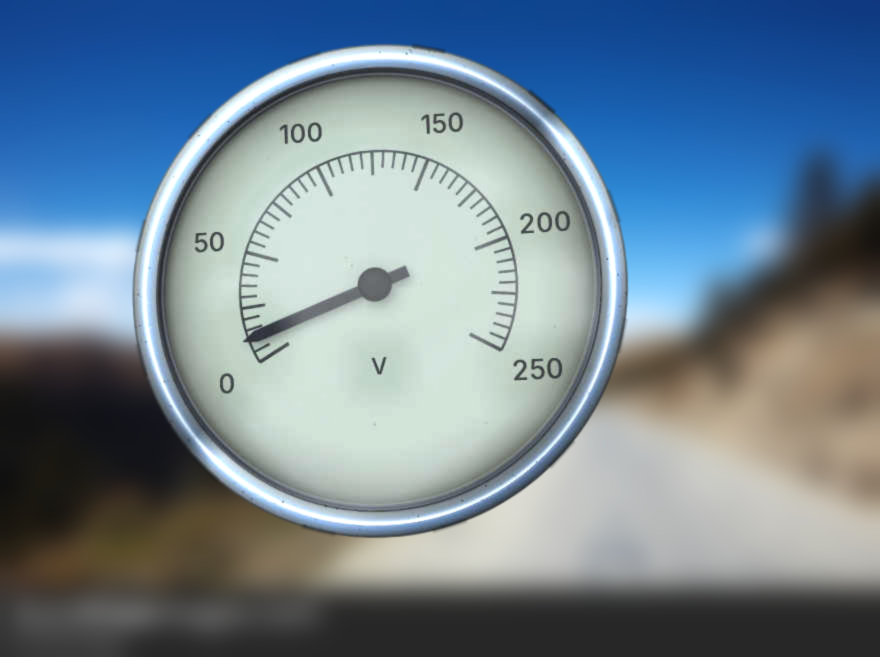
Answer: 10 V
